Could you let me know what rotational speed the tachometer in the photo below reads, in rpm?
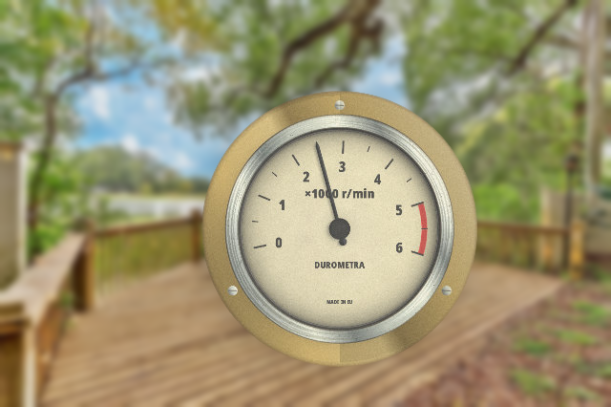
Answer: 2500 rpm
